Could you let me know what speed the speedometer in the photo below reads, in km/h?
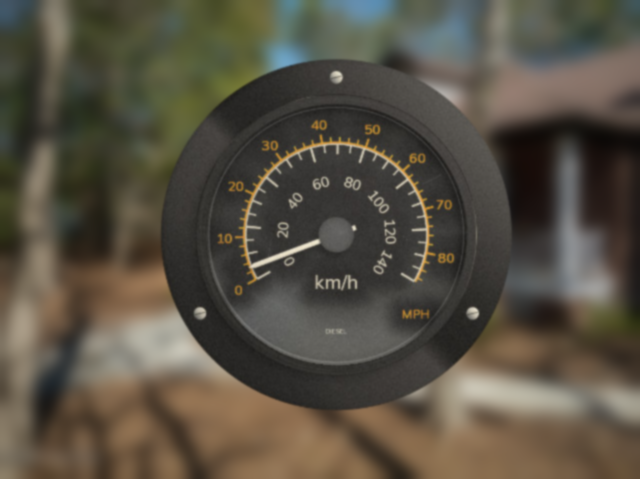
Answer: 5 km/h
